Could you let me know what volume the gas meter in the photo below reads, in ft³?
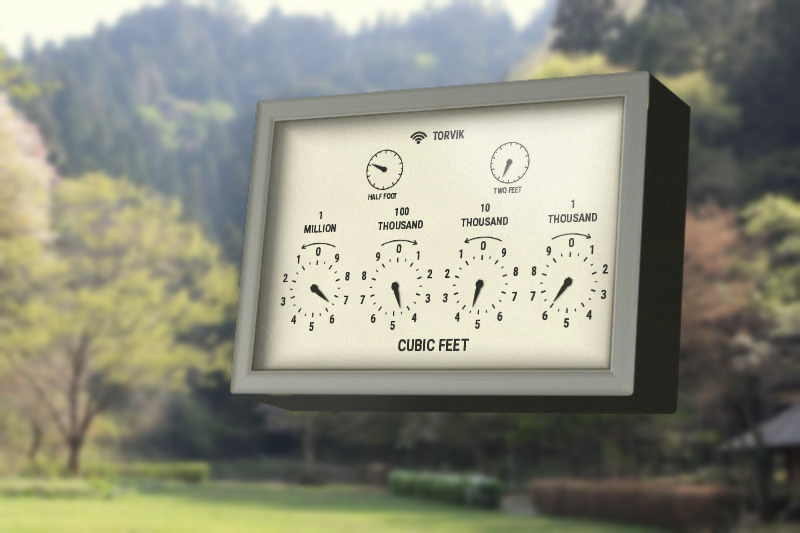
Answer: 644600 ft³
